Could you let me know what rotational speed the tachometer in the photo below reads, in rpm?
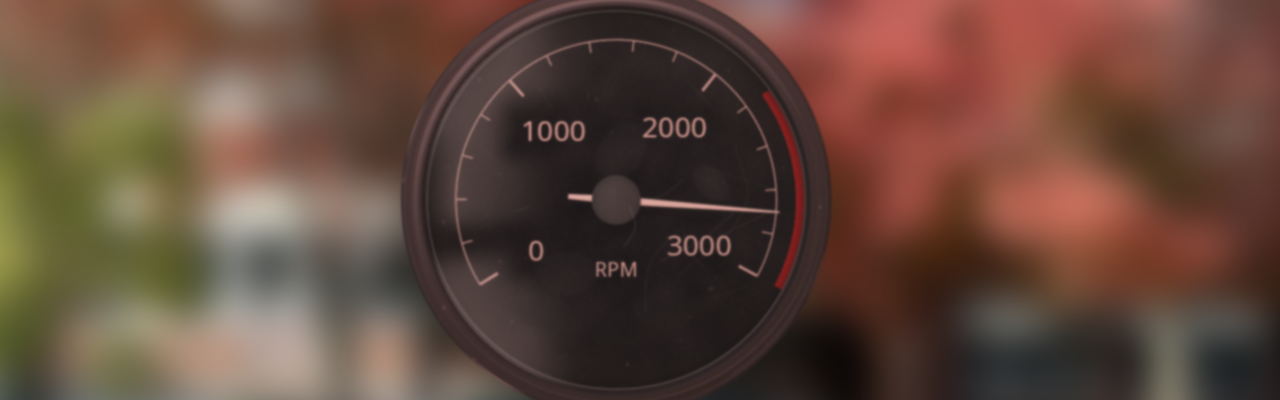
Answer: 2700 rpm
